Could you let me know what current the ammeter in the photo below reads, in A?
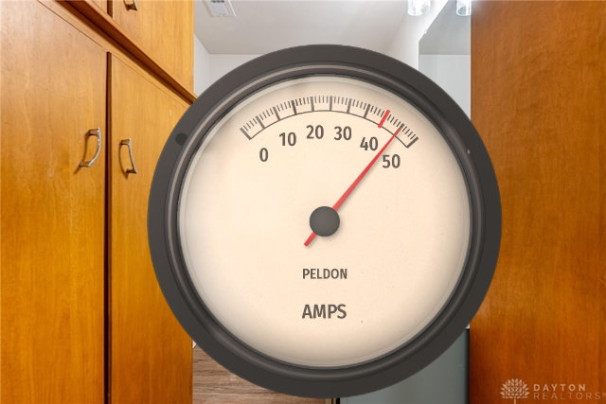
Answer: 45 A
